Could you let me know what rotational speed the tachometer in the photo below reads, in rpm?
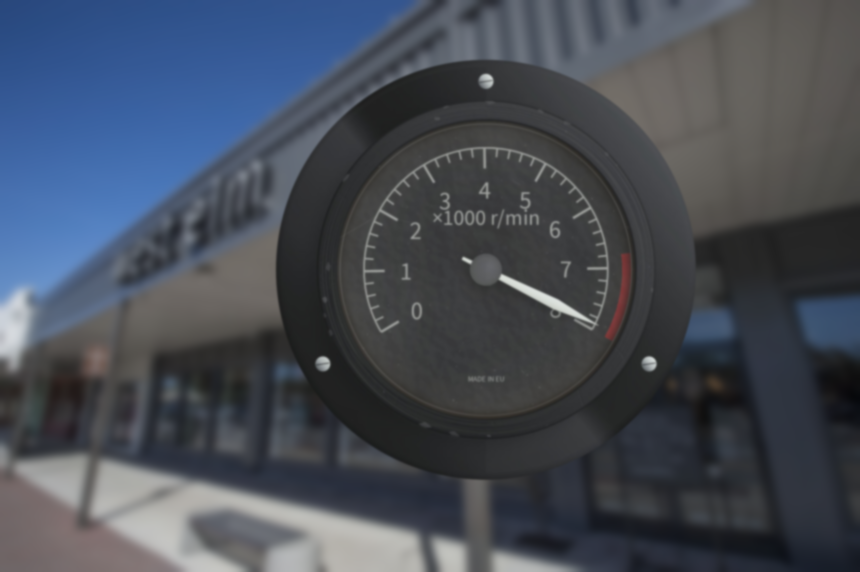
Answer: 7900 rpm
